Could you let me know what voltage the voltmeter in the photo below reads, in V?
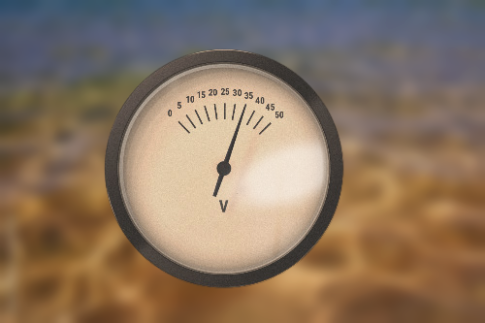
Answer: 35 V
